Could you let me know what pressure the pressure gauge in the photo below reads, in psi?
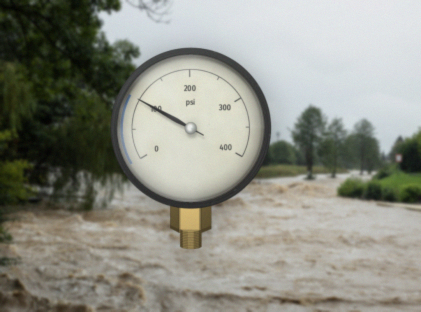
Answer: 100 psi
